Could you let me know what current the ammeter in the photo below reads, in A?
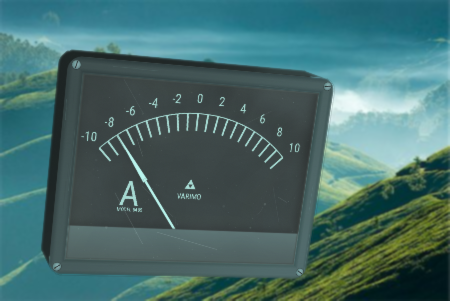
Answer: -8 A
